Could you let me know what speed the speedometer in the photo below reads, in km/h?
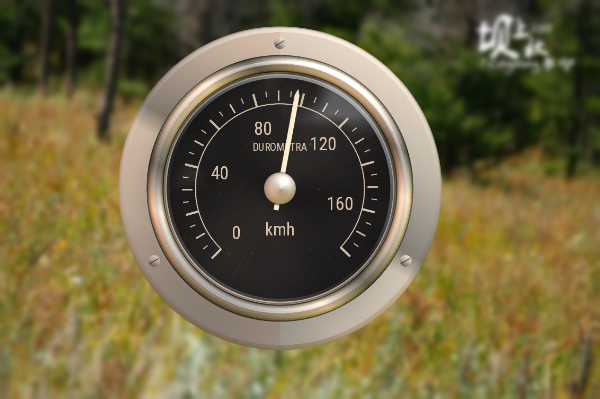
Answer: 97.5 km/h
